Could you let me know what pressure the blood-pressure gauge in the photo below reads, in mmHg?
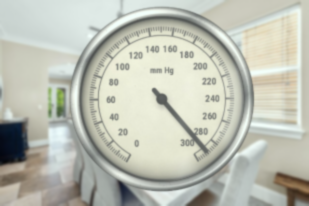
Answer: 290 mmHg
